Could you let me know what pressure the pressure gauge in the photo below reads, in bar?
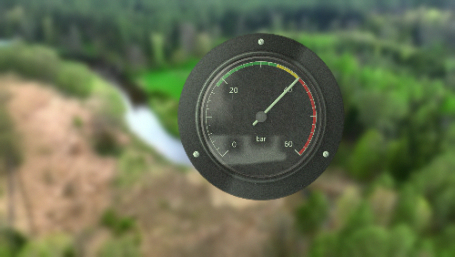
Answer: 40 bar
